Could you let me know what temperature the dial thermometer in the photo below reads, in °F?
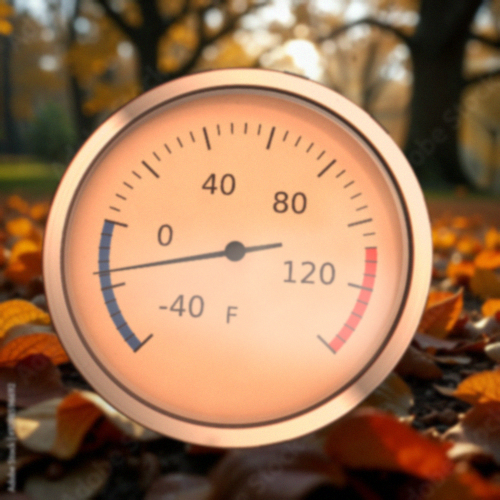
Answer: -16 °F
